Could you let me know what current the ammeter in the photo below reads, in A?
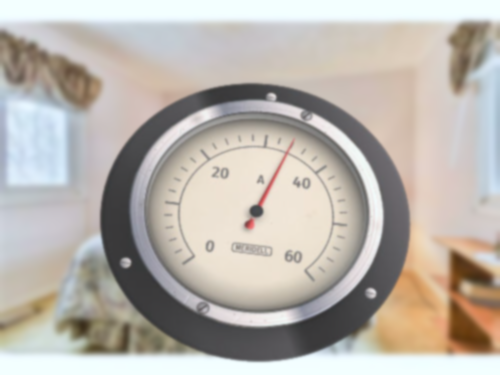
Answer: 34 A
